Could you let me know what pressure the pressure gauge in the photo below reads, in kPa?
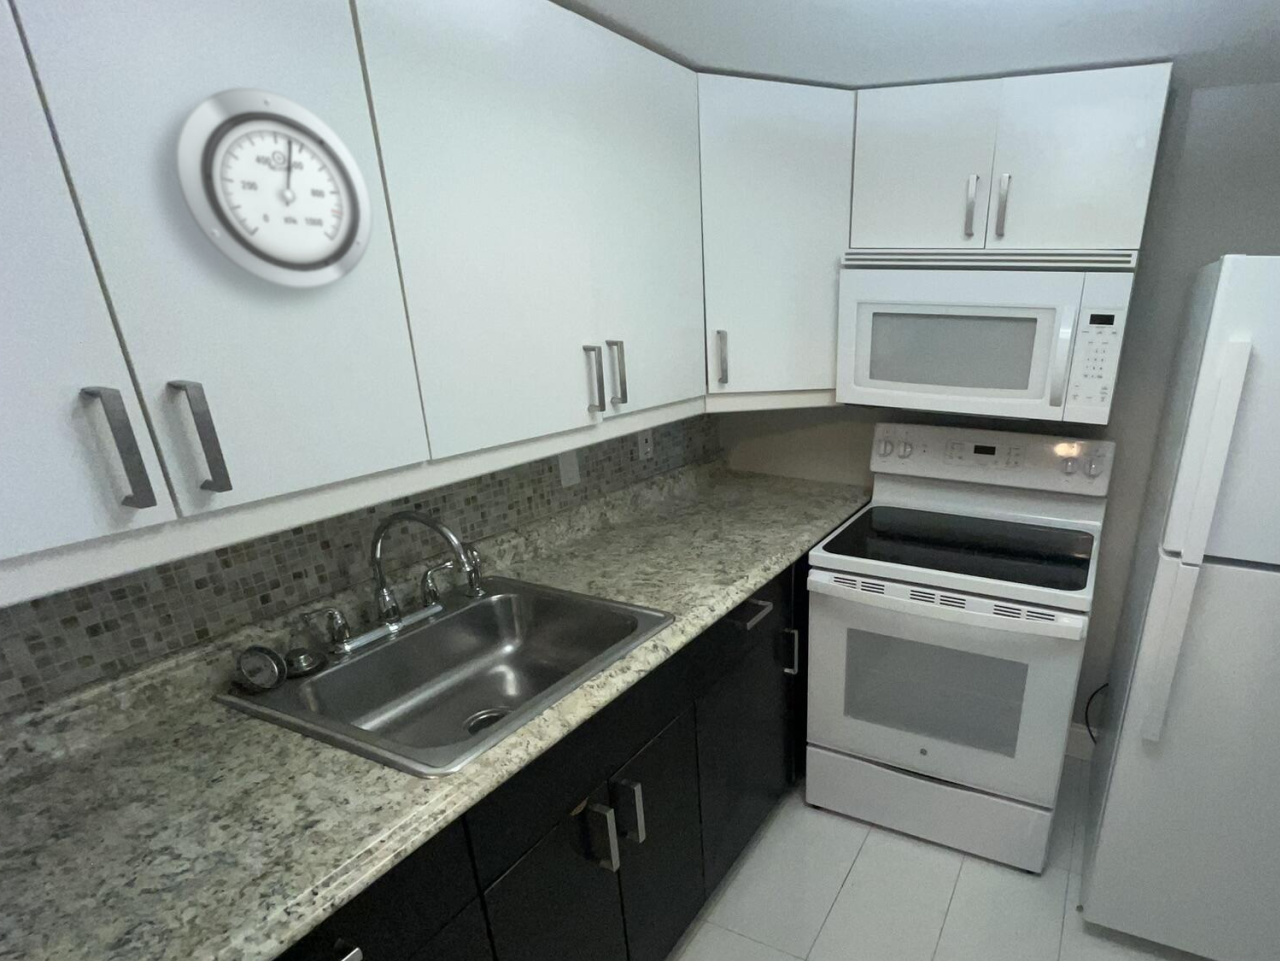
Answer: 550 kPa
